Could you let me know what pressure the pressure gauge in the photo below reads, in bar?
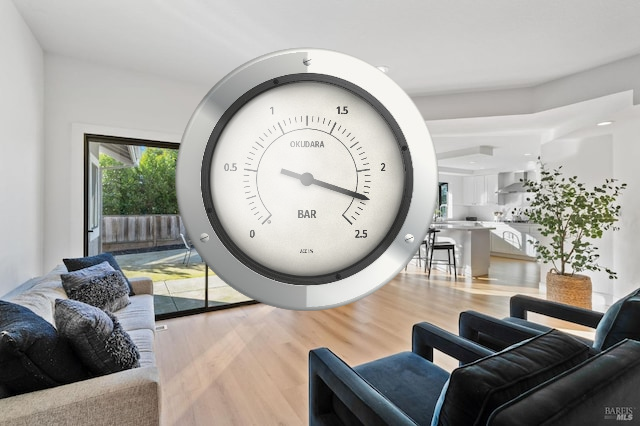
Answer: 2.25 bar
